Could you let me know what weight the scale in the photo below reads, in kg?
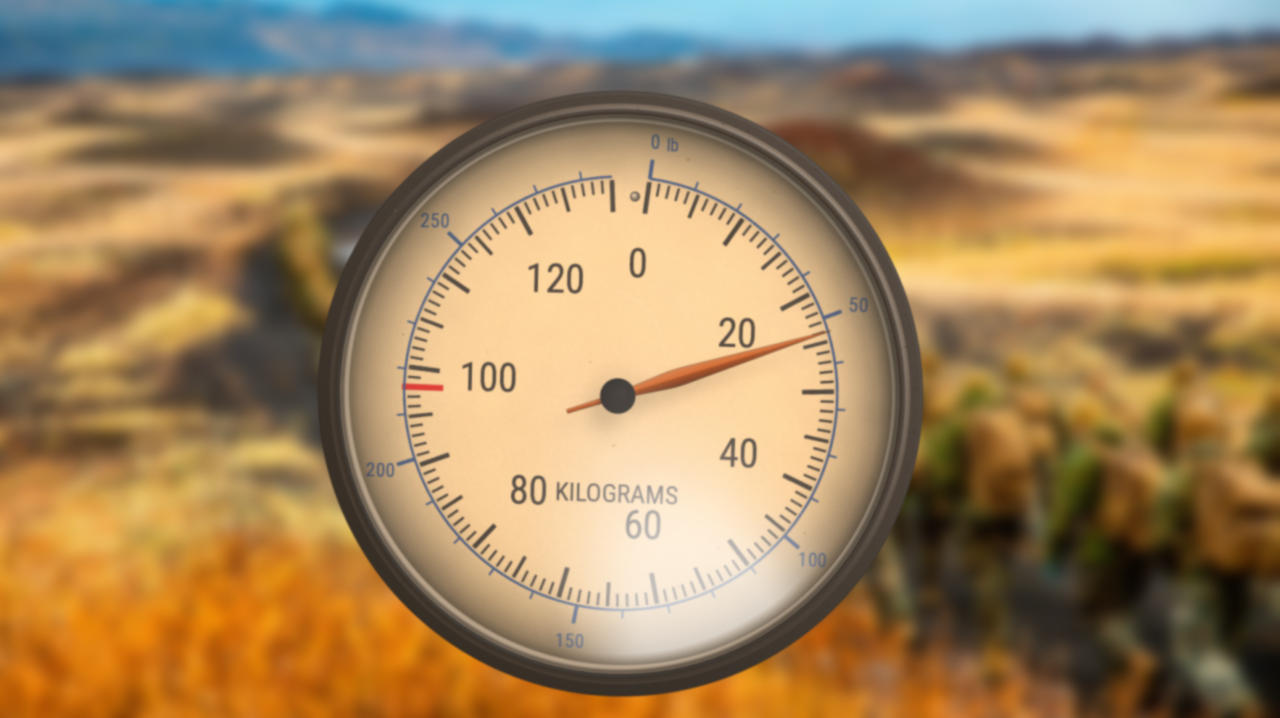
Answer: 24 kg
